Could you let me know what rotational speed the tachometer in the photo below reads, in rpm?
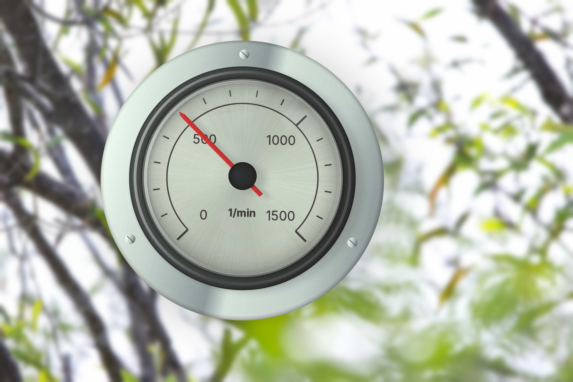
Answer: 500 rpm
